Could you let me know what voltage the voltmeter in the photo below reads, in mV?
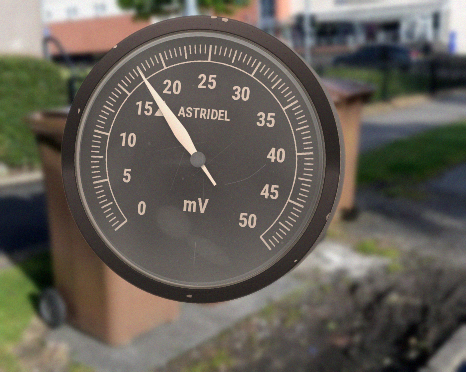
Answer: 17.5 mV
